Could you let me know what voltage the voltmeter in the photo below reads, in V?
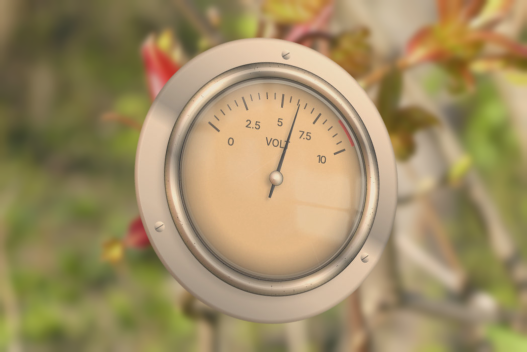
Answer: 6 V
